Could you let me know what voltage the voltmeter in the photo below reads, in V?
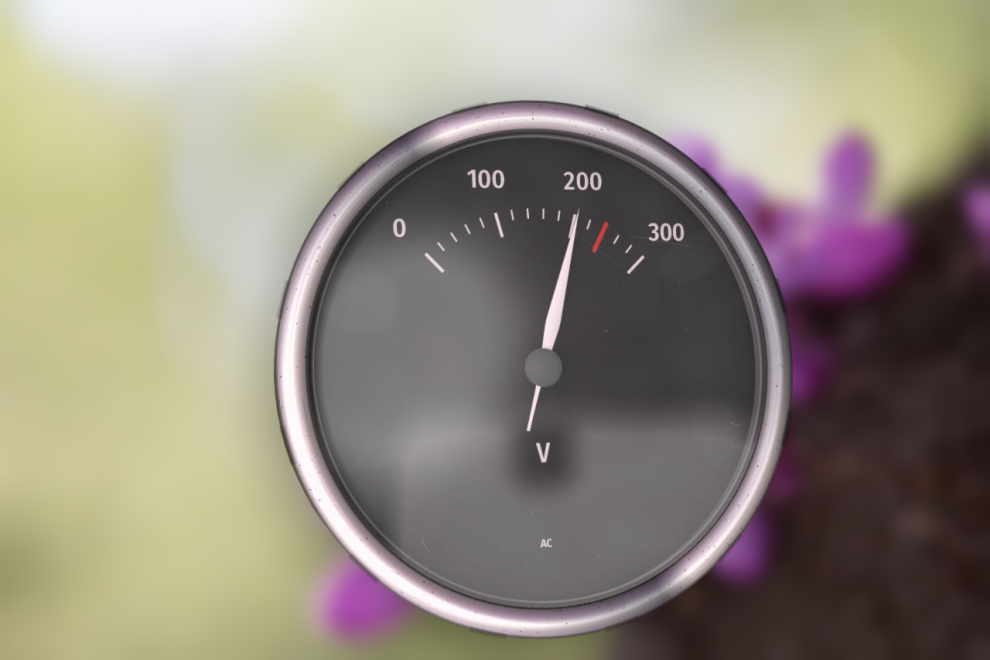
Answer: 200 V
